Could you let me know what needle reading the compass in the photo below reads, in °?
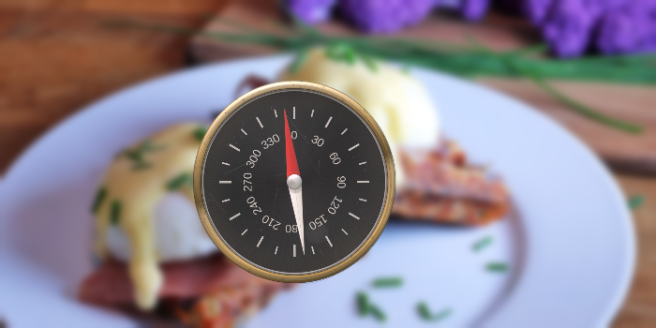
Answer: 352.5 °
